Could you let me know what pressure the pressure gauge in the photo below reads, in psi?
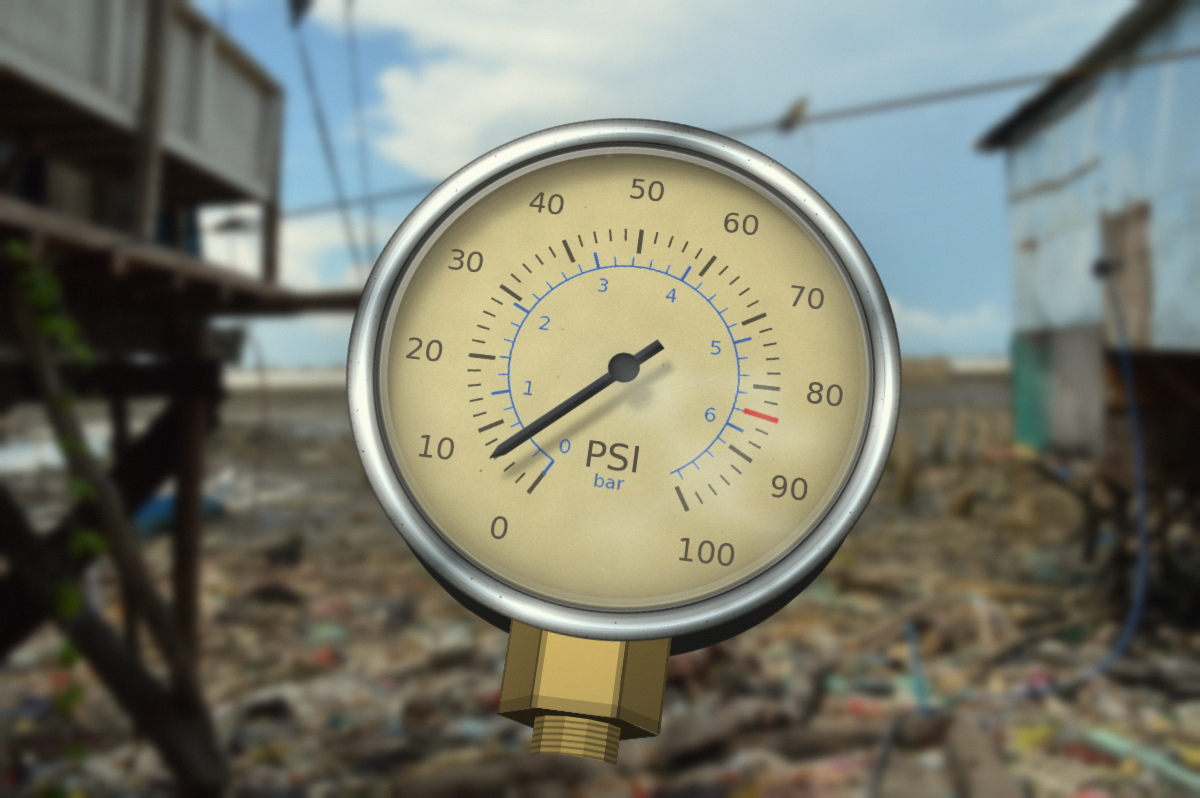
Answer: 6 psi
